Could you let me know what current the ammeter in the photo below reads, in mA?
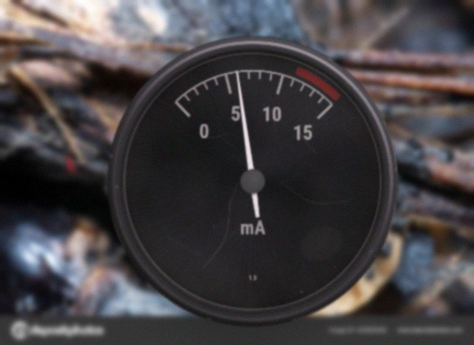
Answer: 6 mA
